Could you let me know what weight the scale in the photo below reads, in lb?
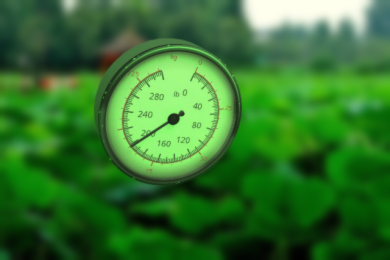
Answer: 200 lb
